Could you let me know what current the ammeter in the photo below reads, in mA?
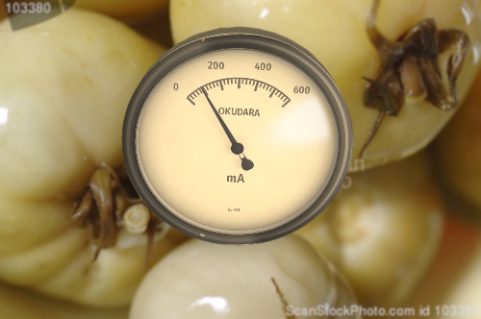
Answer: 100 mA
